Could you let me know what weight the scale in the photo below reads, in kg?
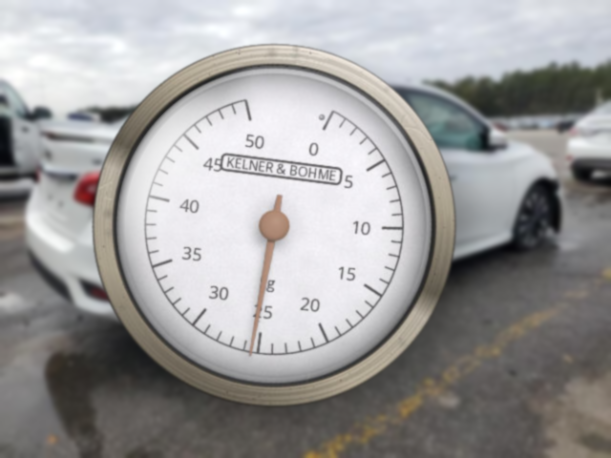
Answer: 25.5 kg
